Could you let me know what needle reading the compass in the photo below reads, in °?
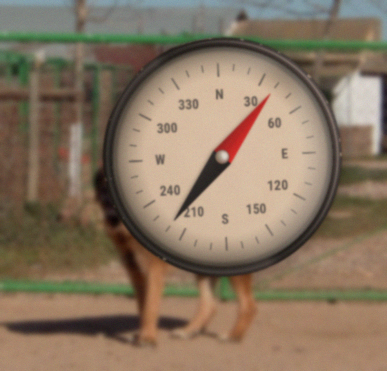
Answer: 40 °
